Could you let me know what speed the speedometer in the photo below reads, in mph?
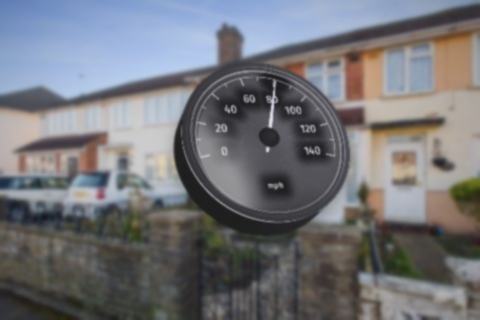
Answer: 80 mph
